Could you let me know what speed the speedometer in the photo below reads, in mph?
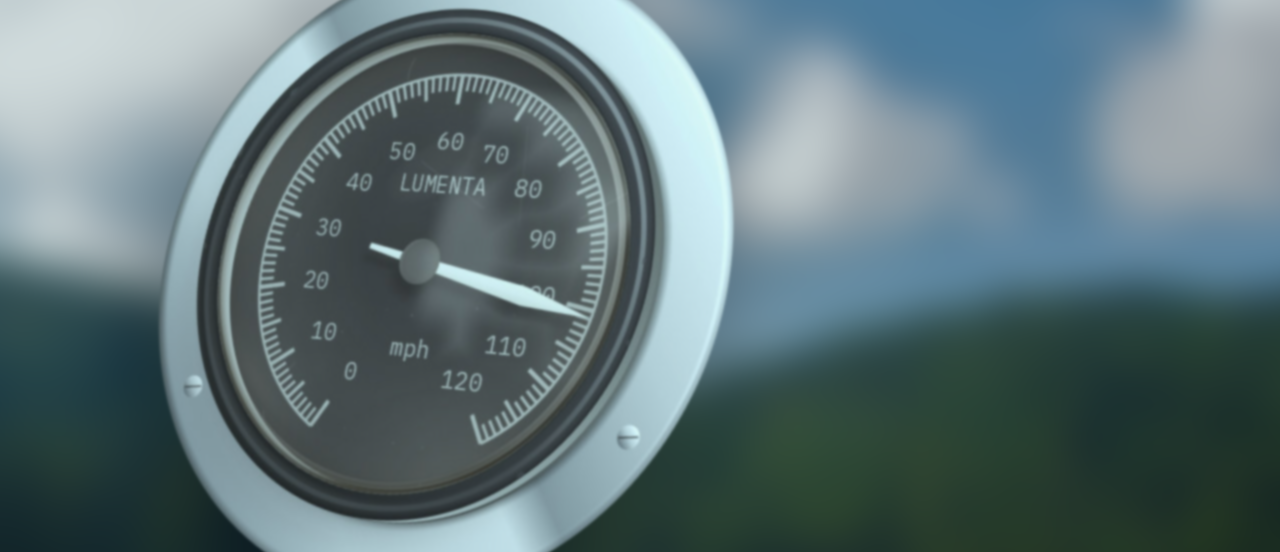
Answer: 101 mph
